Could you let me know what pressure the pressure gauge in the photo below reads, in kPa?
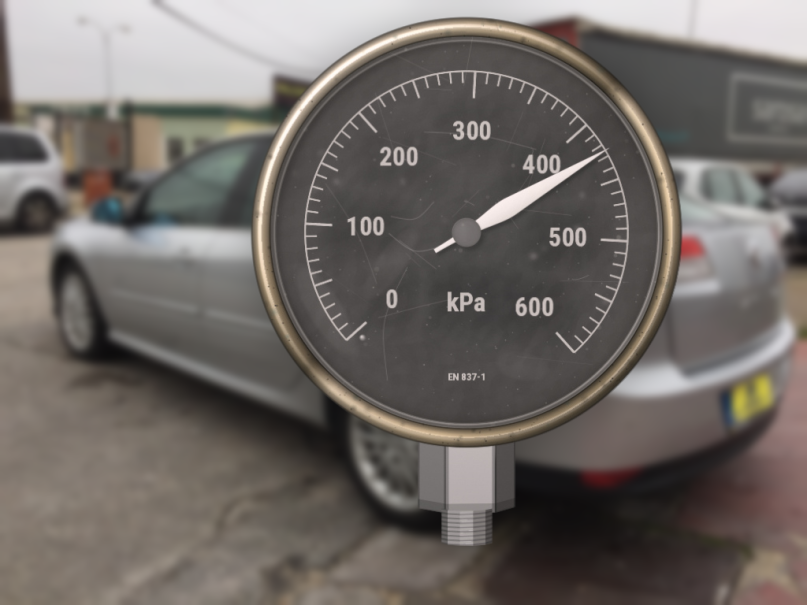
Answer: 425 kPa
